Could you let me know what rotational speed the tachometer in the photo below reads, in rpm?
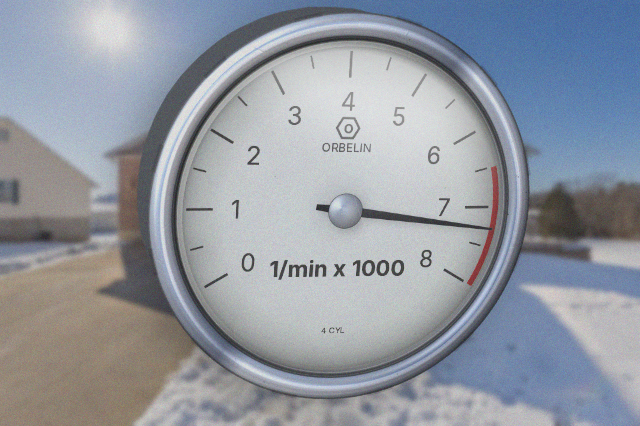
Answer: 7250 rpm
